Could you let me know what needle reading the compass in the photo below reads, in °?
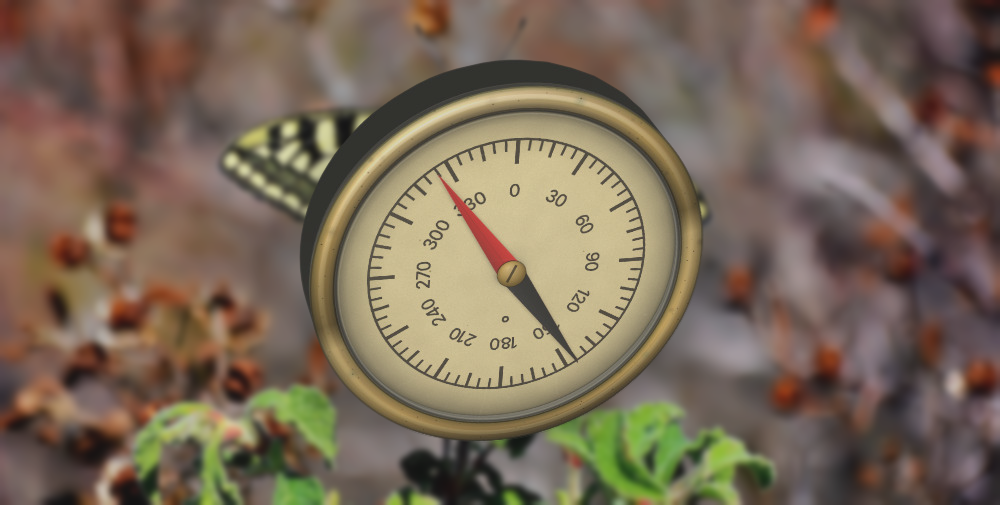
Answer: 325 °
